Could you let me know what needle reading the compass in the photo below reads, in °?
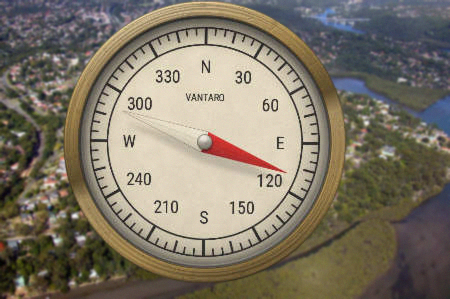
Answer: 110 °
